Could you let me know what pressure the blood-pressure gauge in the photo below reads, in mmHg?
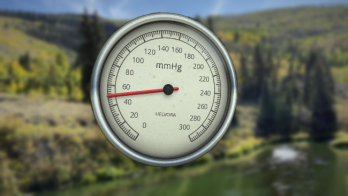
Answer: 50 mmHg
